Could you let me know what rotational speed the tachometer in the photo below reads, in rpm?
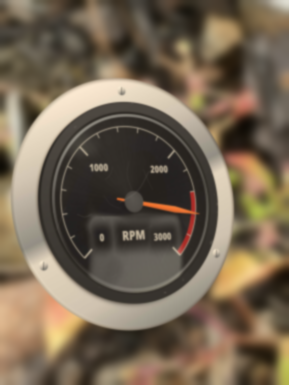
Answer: 2600 rpm
